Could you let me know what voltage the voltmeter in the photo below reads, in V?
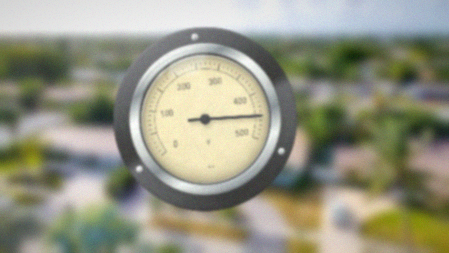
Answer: 450 V
